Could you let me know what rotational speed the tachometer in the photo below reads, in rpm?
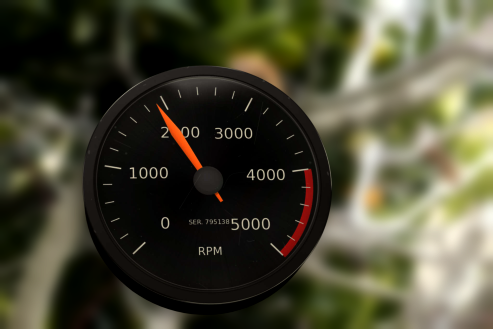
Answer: 1900 rpm
